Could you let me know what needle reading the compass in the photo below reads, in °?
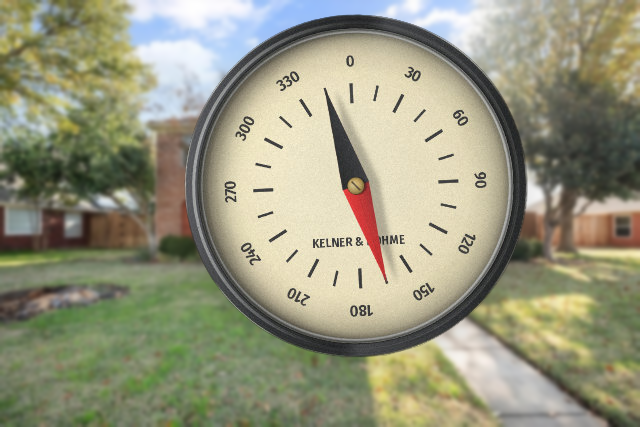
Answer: 165 °
